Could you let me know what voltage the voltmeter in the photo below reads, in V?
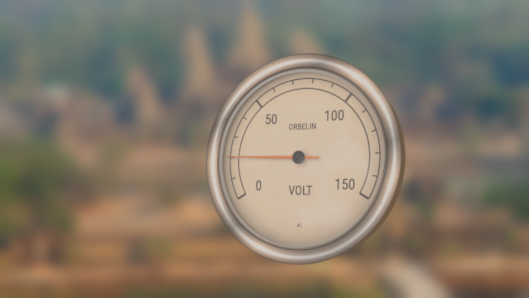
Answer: 20 V
